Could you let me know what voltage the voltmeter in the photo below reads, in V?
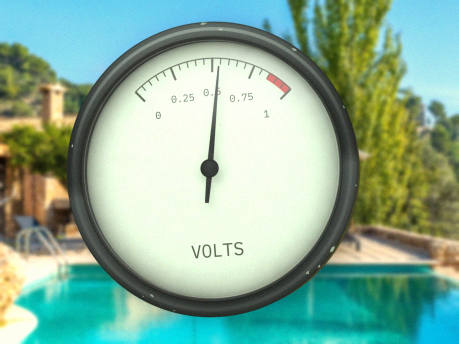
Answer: 0.55 V
